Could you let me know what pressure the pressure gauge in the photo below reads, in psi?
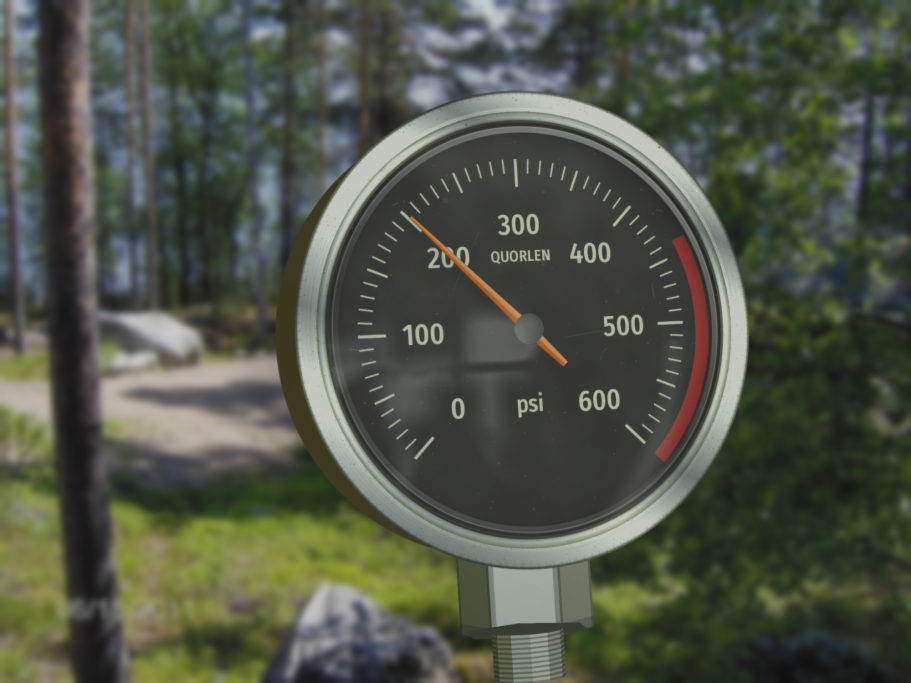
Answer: 200 psi
